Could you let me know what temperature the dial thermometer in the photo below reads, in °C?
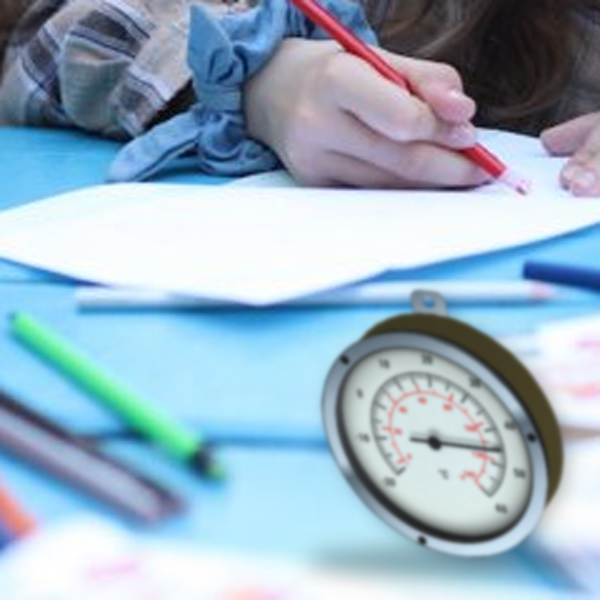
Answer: 45 °C
